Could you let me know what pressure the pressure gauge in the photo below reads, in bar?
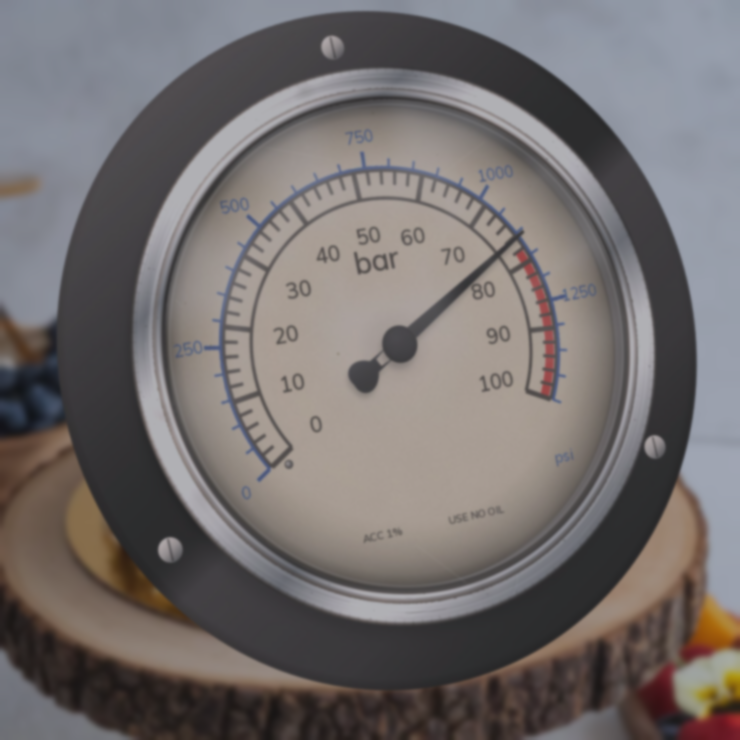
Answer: 76 bar
